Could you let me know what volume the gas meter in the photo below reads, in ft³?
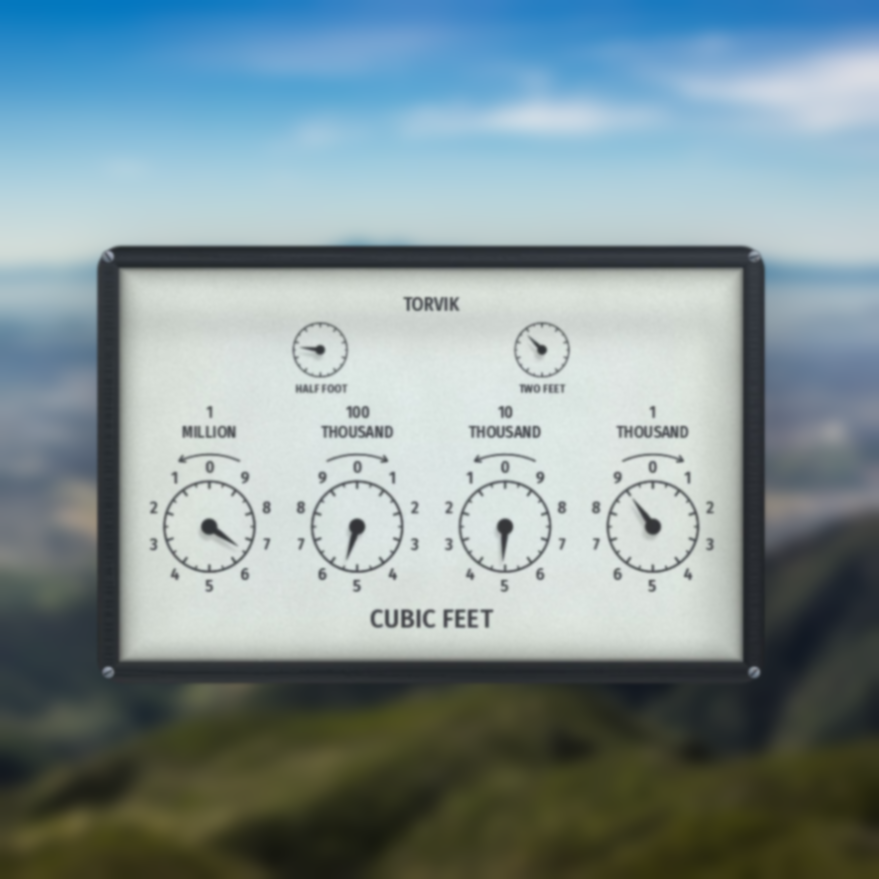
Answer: 654900 ft³
